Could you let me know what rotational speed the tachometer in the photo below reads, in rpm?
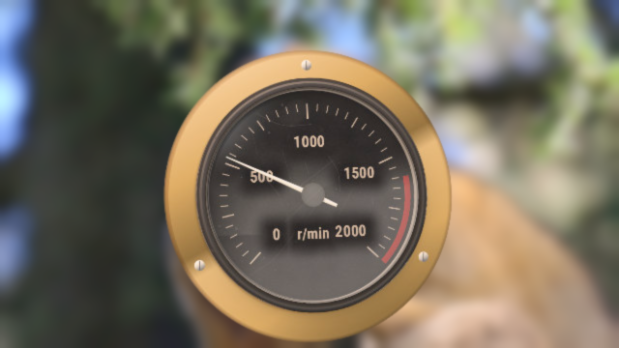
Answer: 525 rpm
